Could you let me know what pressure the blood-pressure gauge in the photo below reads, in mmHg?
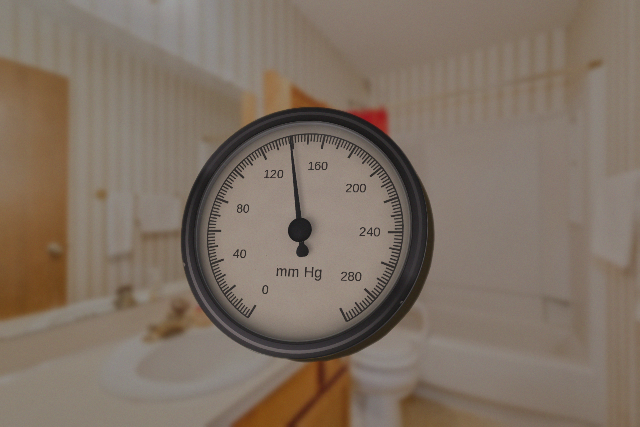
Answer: 140 mmHg
